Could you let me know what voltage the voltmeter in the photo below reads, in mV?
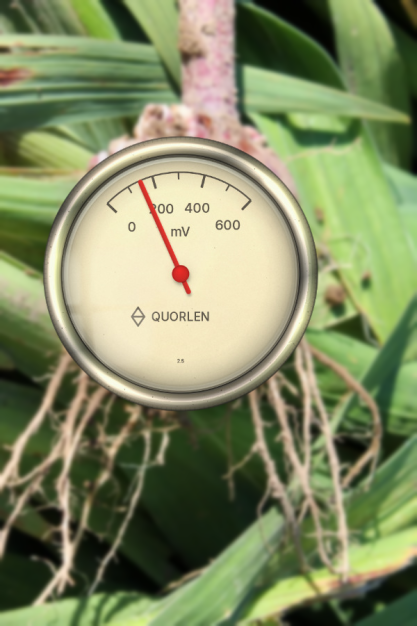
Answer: 150 mV
